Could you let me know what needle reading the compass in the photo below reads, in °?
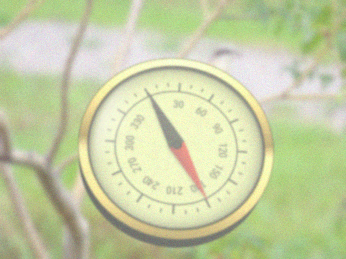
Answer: 180 °
